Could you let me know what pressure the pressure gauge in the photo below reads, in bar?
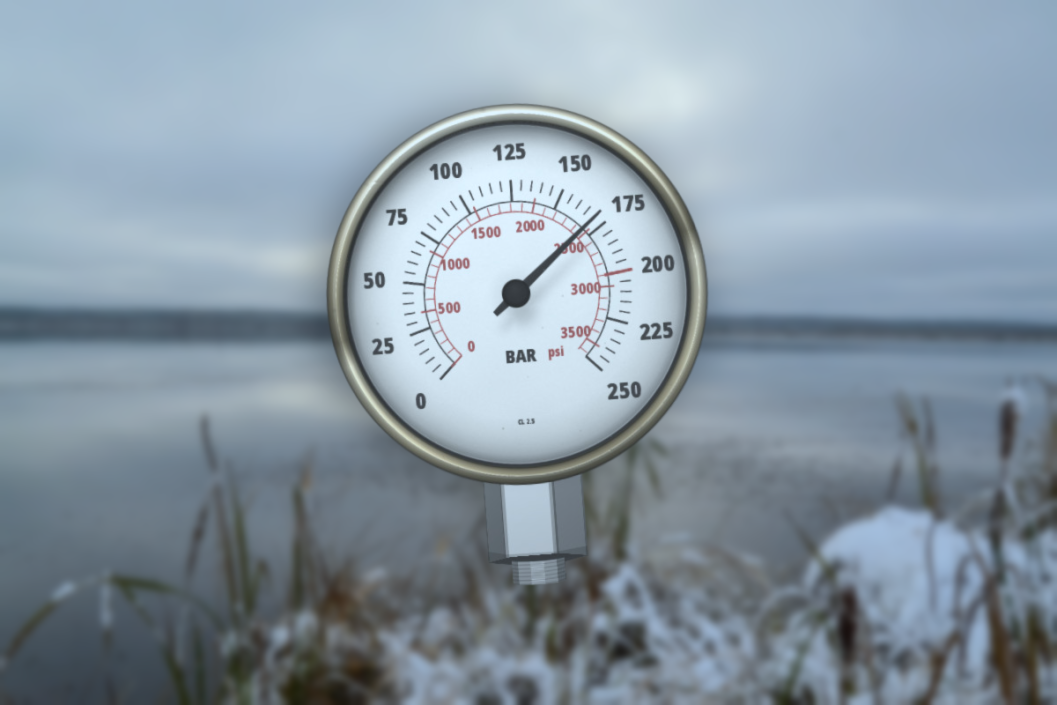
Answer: 170 bar
